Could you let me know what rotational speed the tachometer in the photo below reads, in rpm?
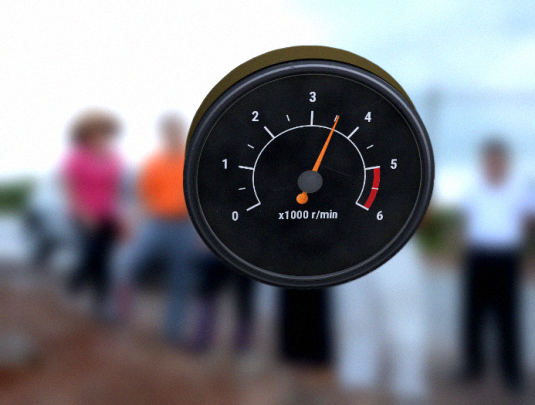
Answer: 3500 rpm
